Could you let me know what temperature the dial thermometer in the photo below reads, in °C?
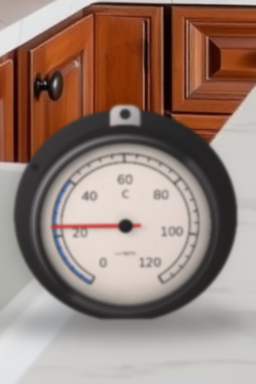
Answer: 24 °C
